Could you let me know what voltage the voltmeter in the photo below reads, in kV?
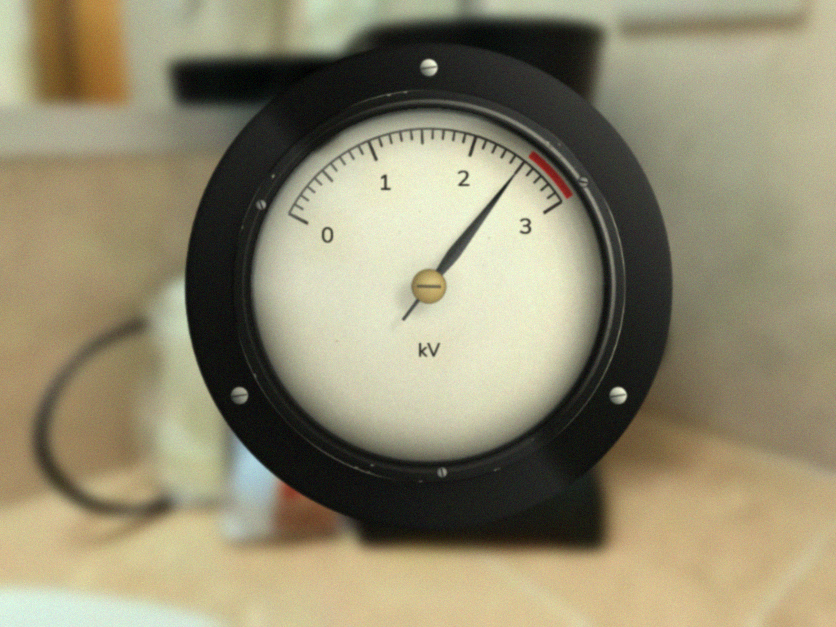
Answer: 2.5 kV
